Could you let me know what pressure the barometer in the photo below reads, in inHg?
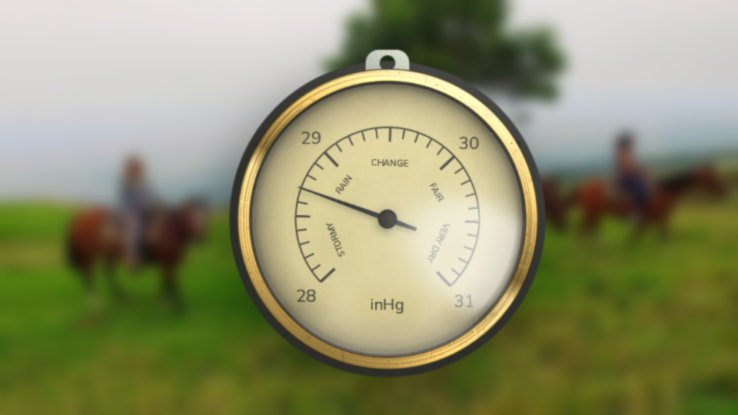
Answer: 28.7 inHg
